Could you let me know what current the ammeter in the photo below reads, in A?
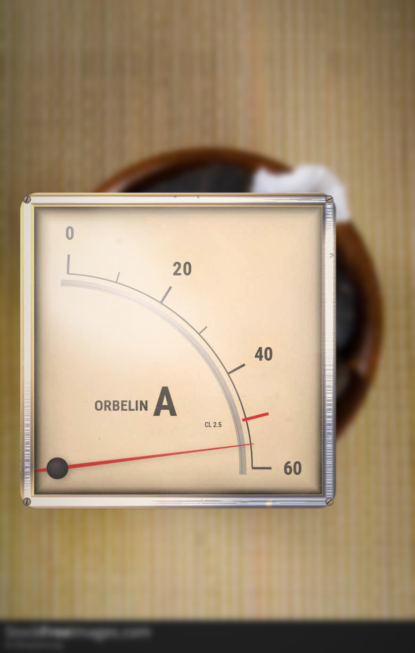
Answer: 55 A
